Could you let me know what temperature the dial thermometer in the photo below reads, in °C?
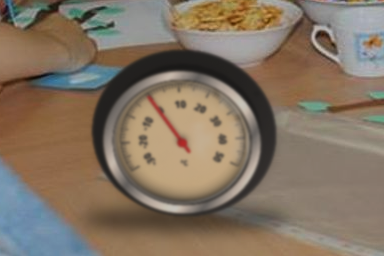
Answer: 0 °C
